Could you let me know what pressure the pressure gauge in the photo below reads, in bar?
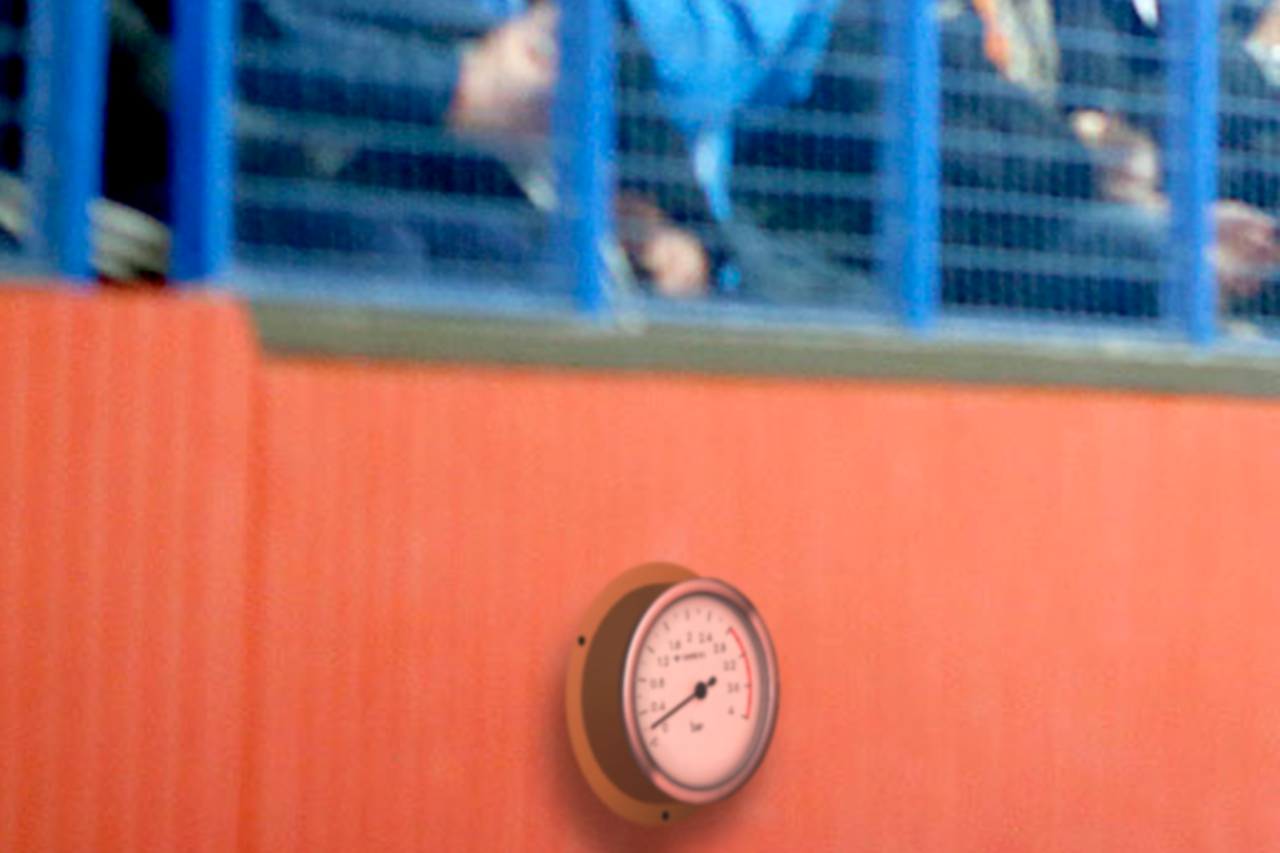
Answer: 0.2 bar
